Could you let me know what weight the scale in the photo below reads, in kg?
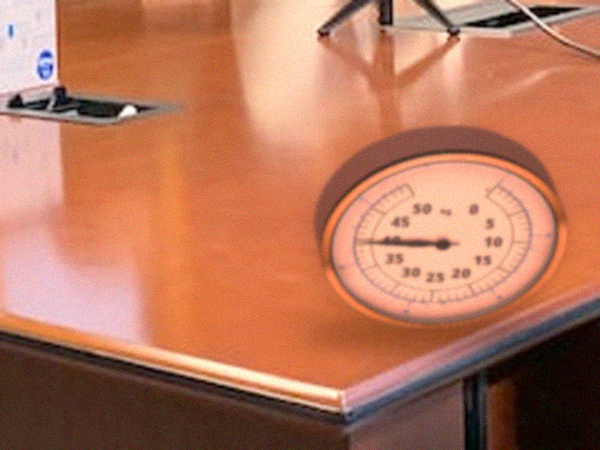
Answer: 40 kg
